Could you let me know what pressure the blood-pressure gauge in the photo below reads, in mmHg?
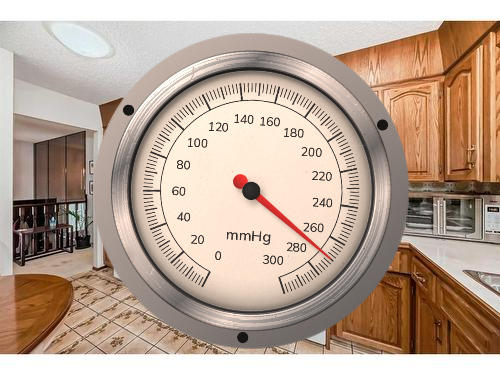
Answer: 270 mmHg
